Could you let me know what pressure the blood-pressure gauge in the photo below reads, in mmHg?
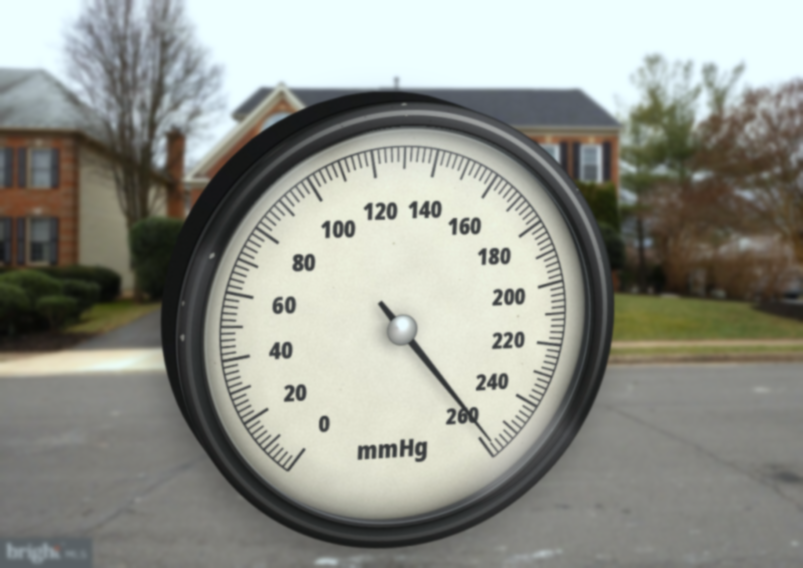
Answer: 258 mmHg
